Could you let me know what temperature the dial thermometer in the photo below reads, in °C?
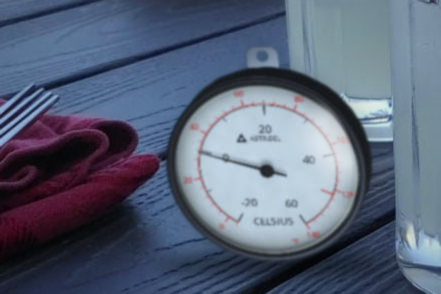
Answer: 0 °C
